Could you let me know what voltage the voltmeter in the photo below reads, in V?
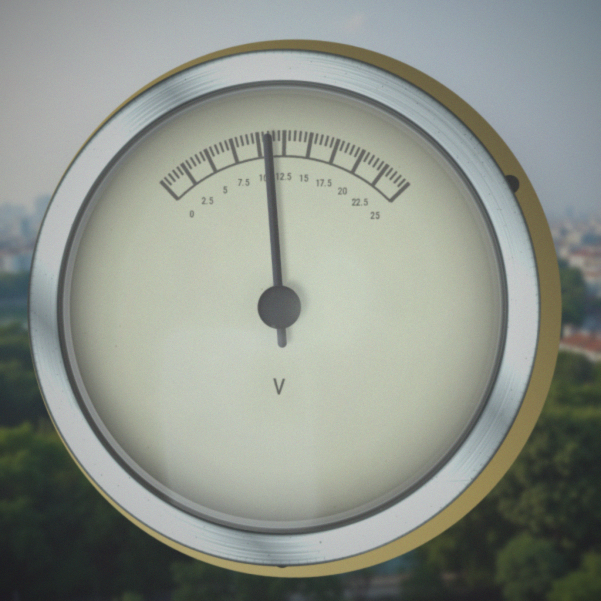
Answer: 11 V
